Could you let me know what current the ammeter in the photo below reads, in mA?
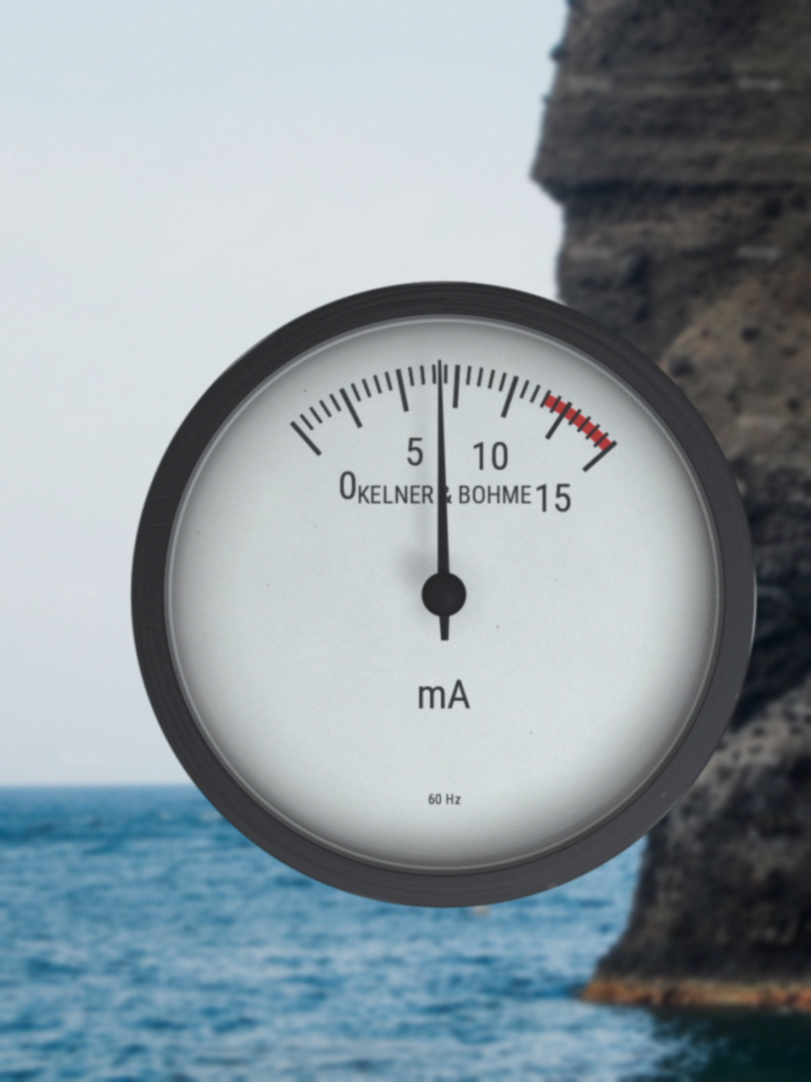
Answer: 6.75 mA
